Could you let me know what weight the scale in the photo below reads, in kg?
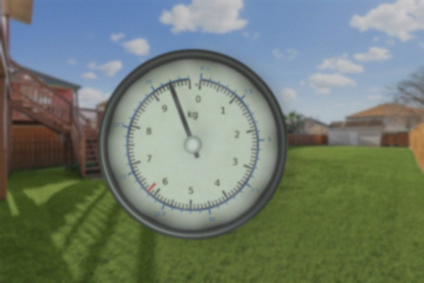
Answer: 9.5 kg
